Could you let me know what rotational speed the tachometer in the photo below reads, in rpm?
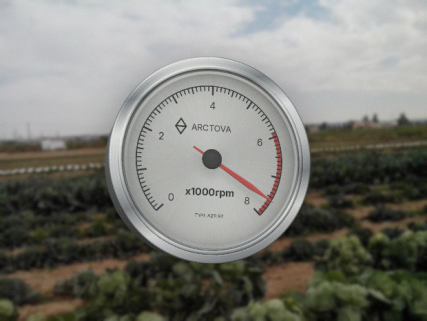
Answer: 7600 rpm
